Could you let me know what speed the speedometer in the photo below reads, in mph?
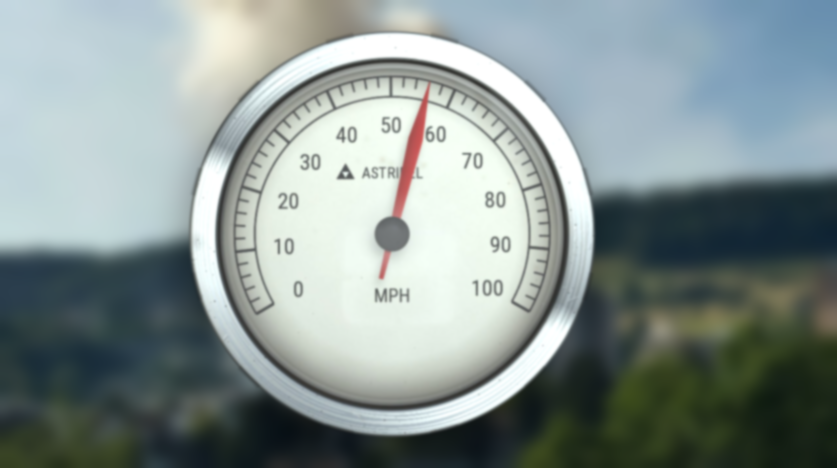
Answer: 56 mph
